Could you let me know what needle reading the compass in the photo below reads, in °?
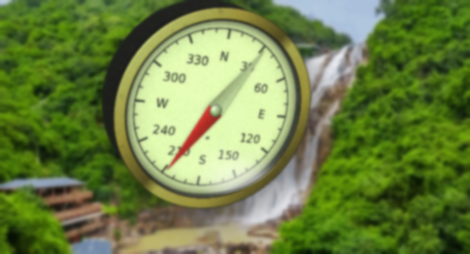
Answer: 210 °
